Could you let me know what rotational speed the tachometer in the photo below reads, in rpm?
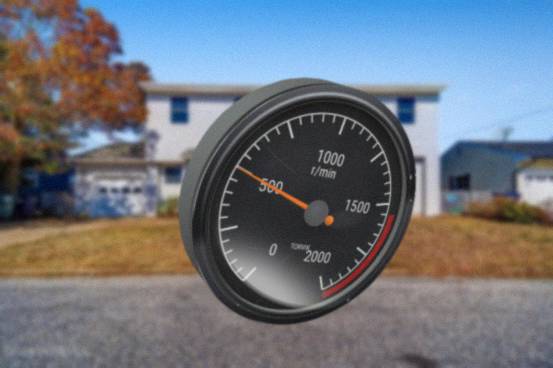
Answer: 500 rpm
